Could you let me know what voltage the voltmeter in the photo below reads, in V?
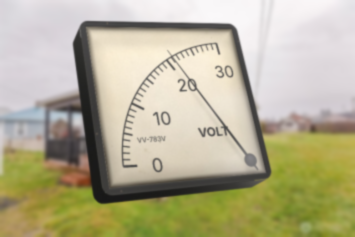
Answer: 21 V
